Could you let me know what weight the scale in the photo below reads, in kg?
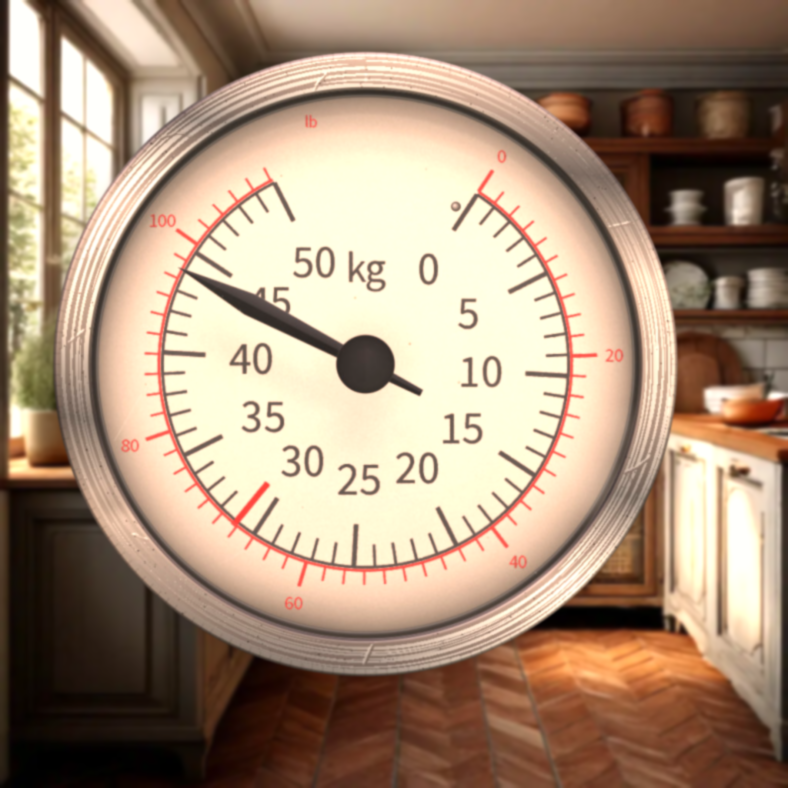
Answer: 44 kg
